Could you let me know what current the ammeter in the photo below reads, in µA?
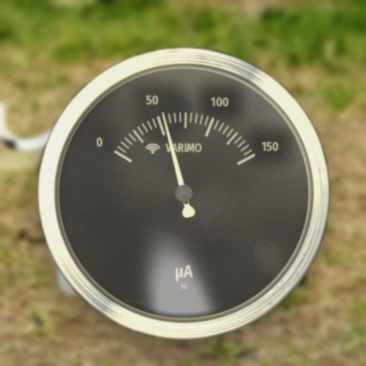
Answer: 55 µA
